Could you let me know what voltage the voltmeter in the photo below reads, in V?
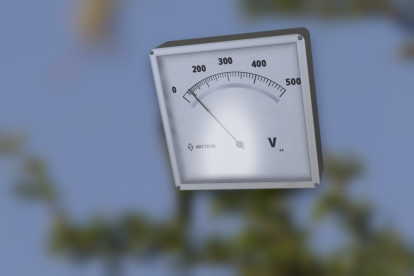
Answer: 100 V
